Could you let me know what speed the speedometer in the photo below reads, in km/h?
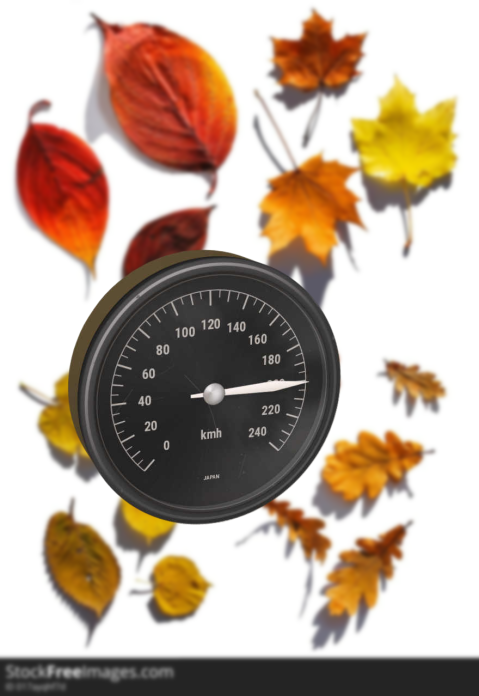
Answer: 200 km/h
